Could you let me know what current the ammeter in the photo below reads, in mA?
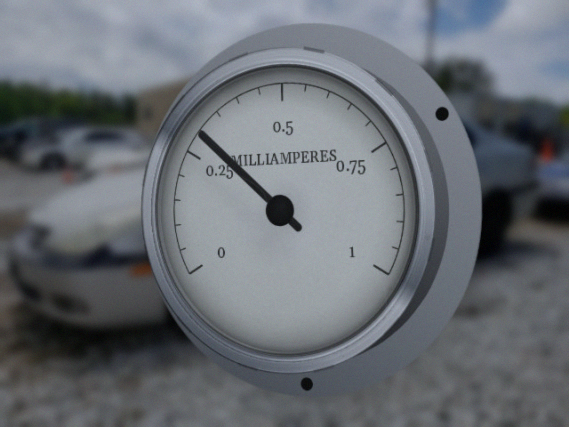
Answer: 0.3 mA
